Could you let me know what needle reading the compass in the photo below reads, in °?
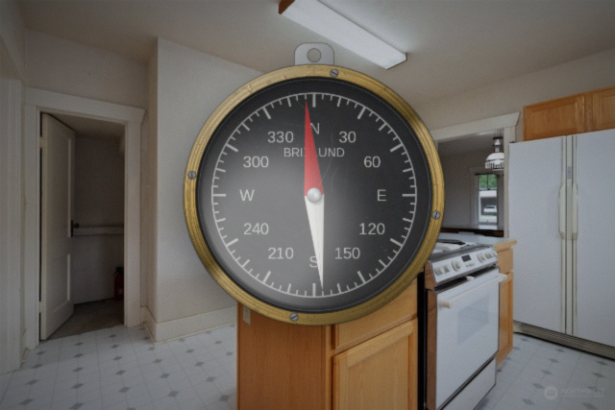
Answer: 355 °
